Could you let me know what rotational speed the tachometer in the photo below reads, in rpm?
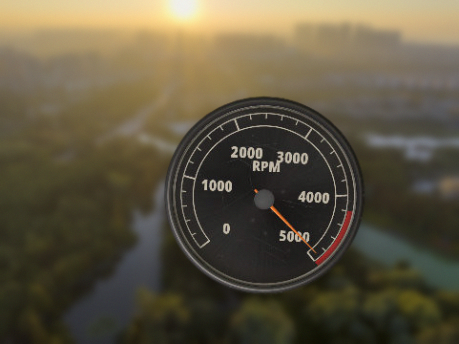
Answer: 4900 rpm
